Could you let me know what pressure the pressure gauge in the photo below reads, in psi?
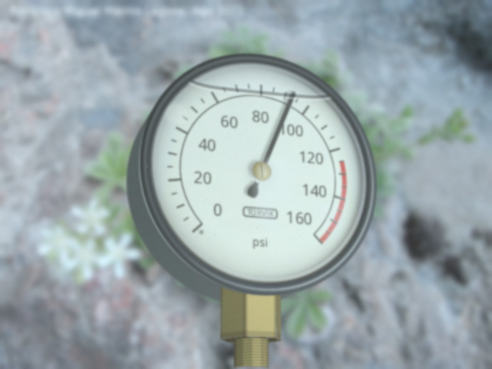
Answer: 92.5 psi
